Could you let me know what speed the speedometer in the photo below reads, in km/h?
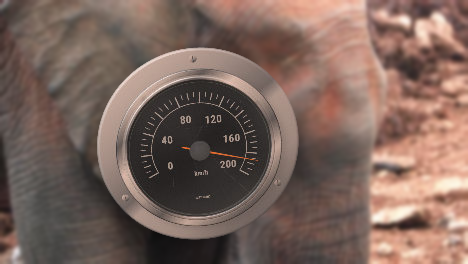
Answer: 185 km/h
